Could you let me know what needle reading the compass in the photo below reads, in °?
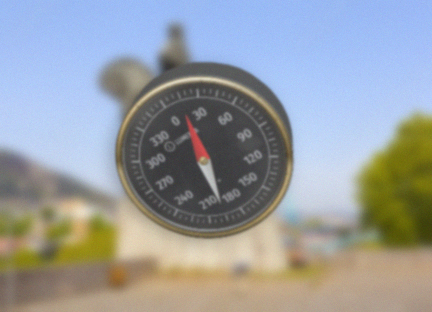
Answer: 15 °
